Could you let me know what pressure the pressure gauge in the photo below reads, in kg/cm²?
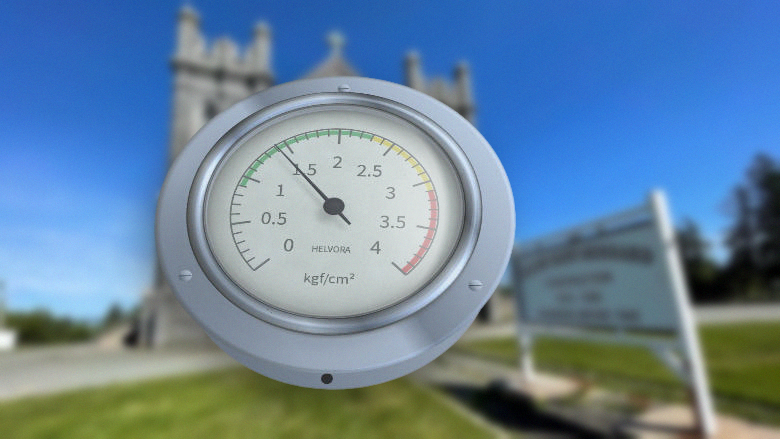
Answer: 1.4 kg/cm²
